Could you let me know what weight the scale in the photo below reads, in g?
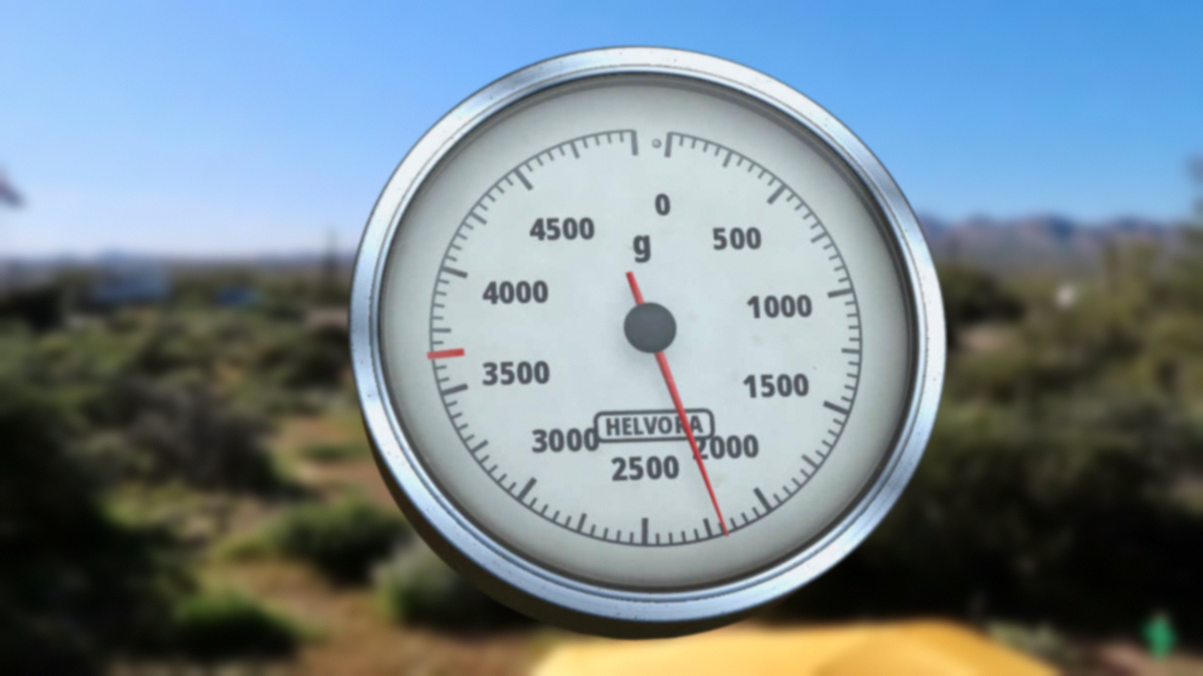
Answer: 2200 g
